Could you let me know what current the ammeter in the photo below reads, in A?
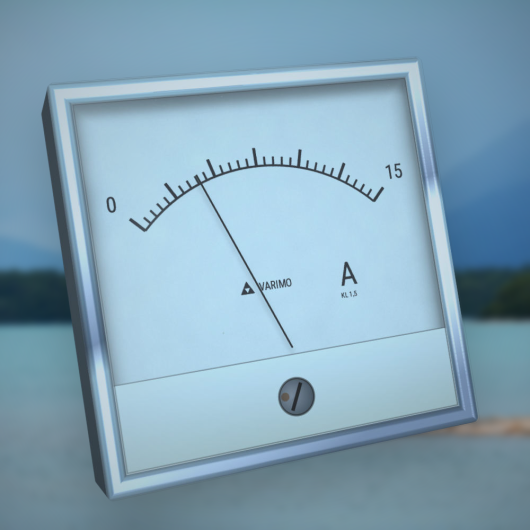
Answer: 4 A
